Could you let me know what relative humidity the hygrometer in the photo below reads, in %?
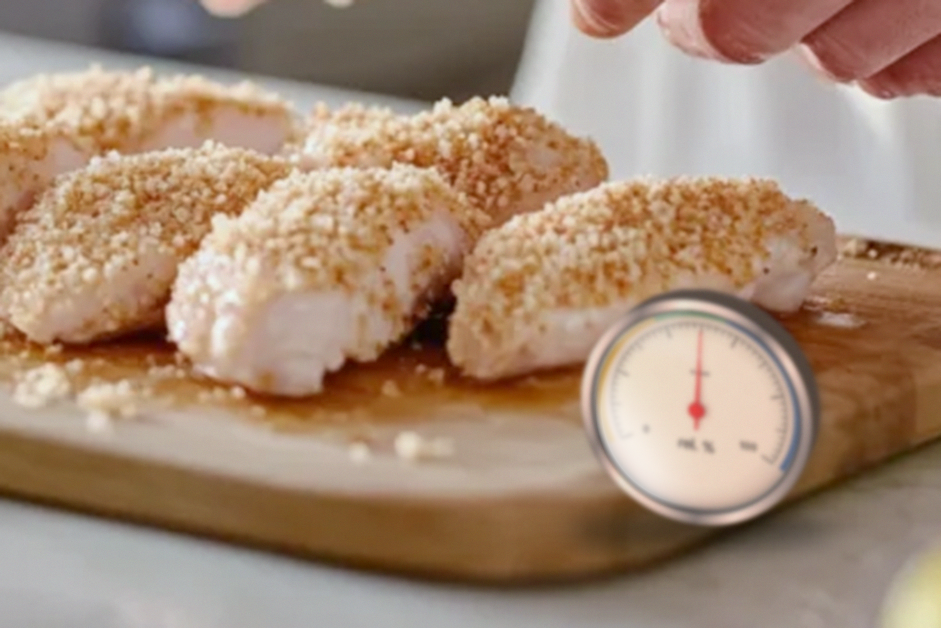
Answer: 50 %
